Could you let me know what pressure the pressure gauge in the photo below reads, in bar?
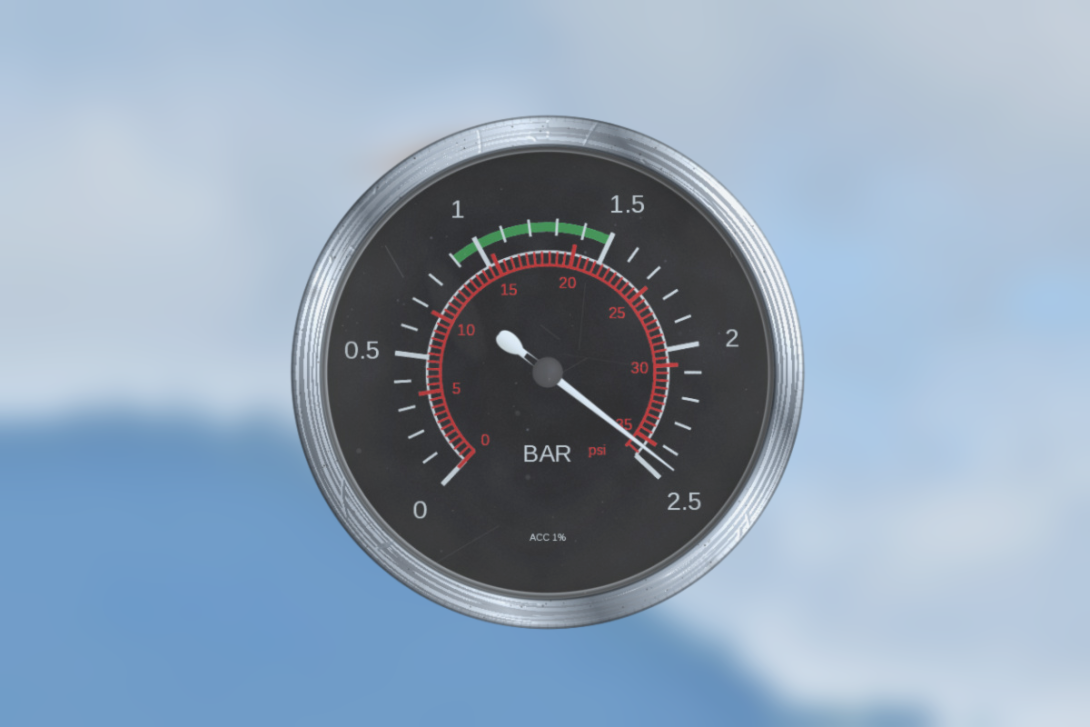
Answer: 2.45 bar
